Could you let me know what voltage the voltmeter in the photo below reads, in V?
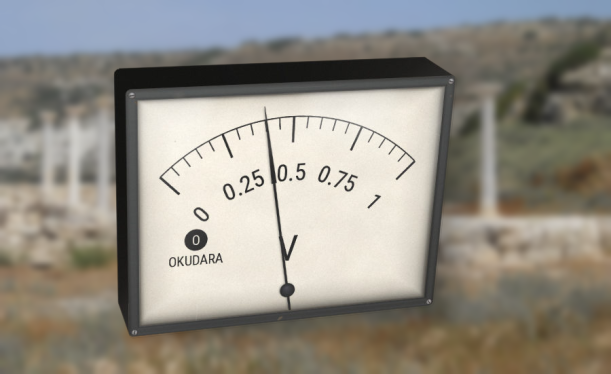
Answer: 0.4 V
